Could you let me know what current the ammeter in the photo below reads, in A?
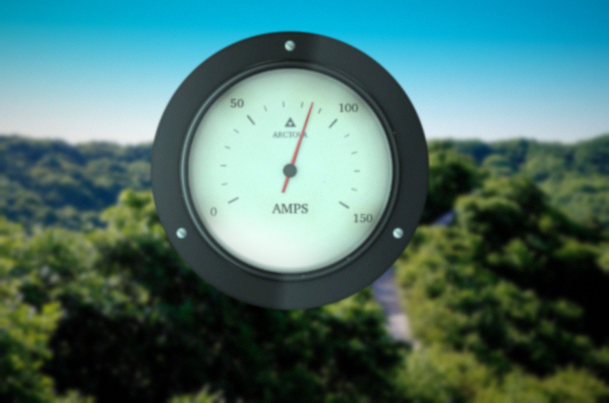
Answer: 85 A
